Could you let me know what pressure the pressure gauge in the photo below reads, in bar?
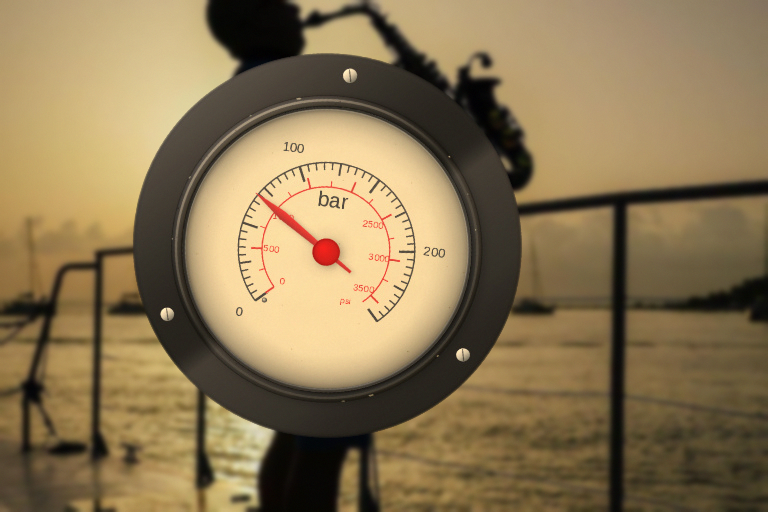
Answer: 70 bar
